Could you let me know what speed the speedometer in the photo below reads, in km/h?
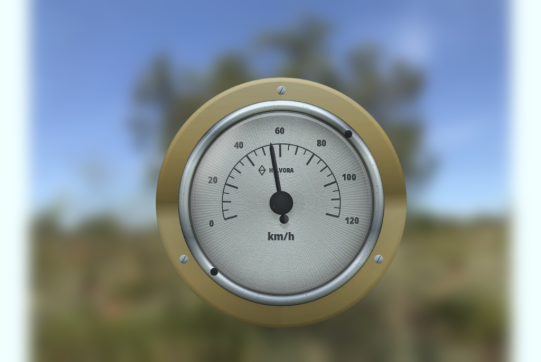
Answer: 55 km/h
